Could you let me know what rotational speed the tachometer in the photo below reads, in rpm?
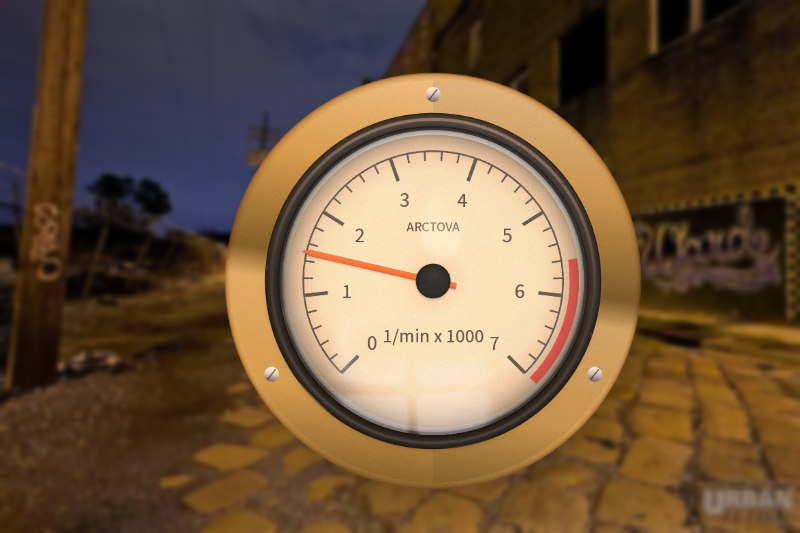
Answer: 1500 rpm
